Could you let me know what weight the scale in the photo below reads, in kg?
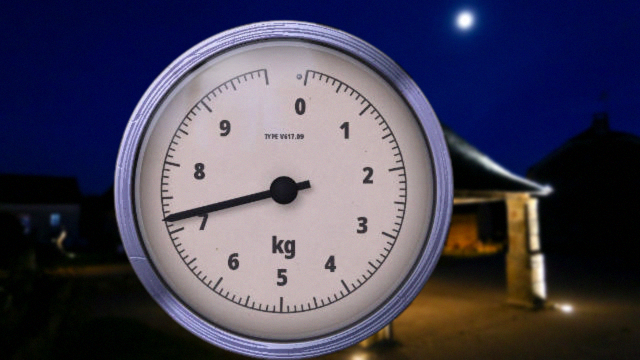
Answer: 7.2 kg
